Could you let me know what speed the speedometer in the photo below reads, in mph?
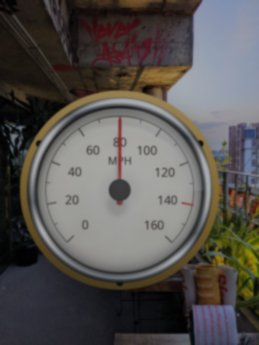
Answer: 80 mph
